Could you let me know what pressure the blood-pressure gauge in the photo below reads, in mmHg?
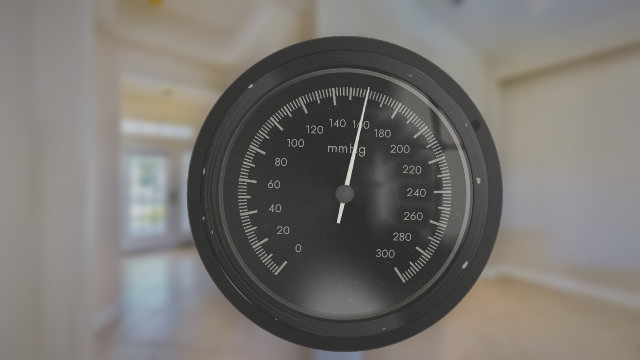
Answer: 160 mmHg
